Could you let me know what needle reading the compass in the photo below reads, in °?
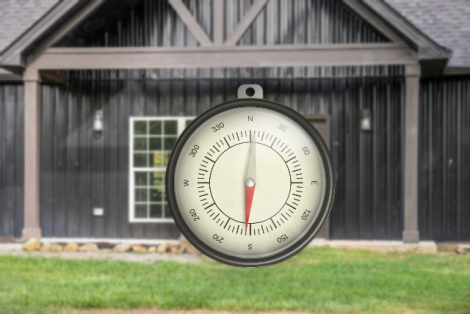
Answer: 185 °
